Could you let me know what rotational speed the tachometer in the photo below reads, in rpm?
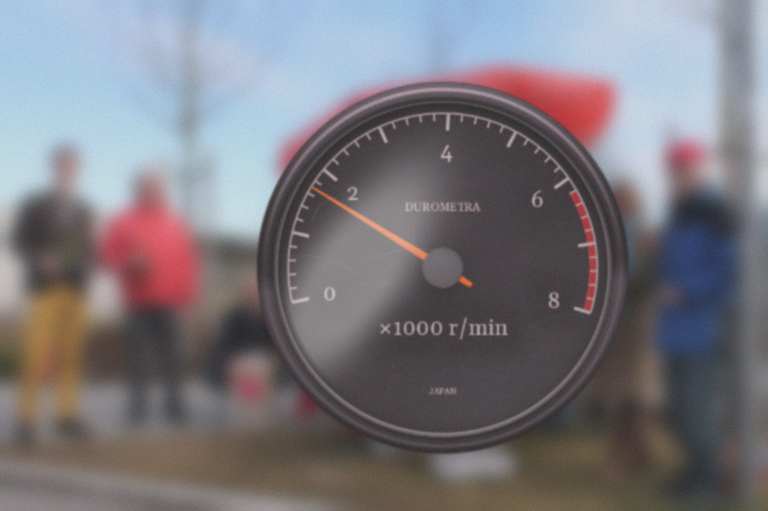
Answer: 1700 rpm
